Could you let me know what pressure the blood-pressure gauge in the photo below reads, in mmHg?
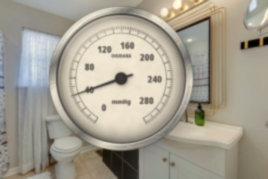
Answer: 40 mmHg
